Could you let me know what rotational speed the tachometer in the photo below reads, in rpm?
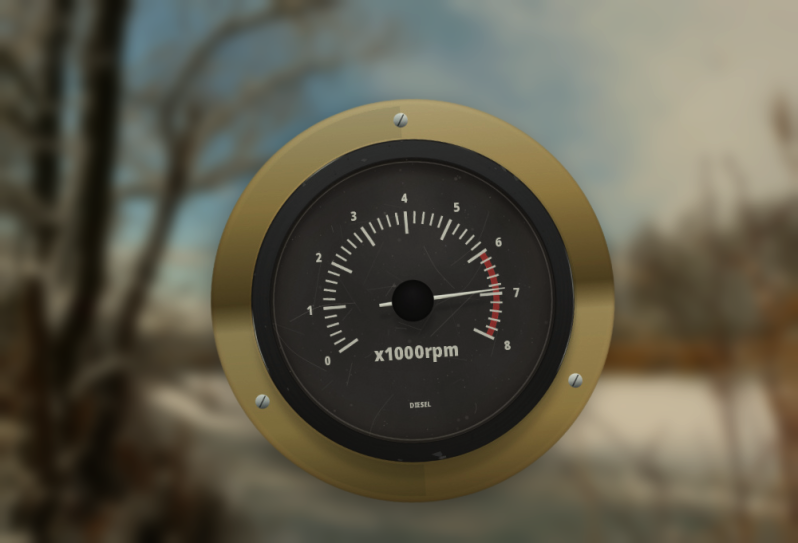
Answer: 6900 rpm
